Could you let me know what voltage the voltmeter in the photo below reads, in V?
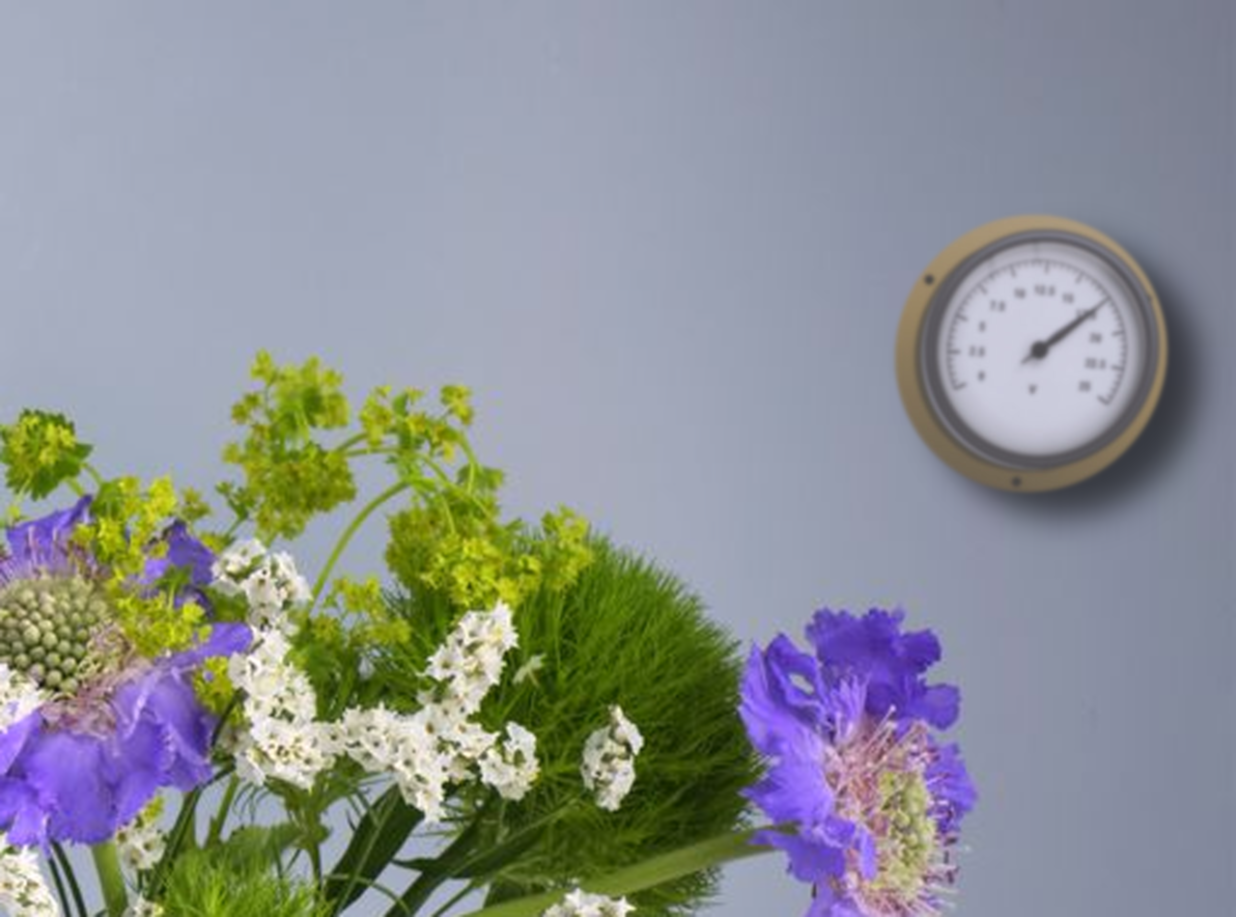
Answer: 17.5 V
